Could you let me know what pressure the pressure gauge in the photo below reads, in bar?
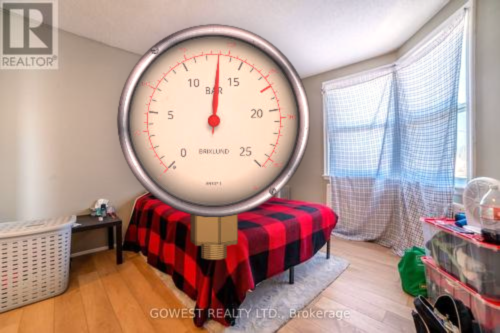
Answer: 13 bar
